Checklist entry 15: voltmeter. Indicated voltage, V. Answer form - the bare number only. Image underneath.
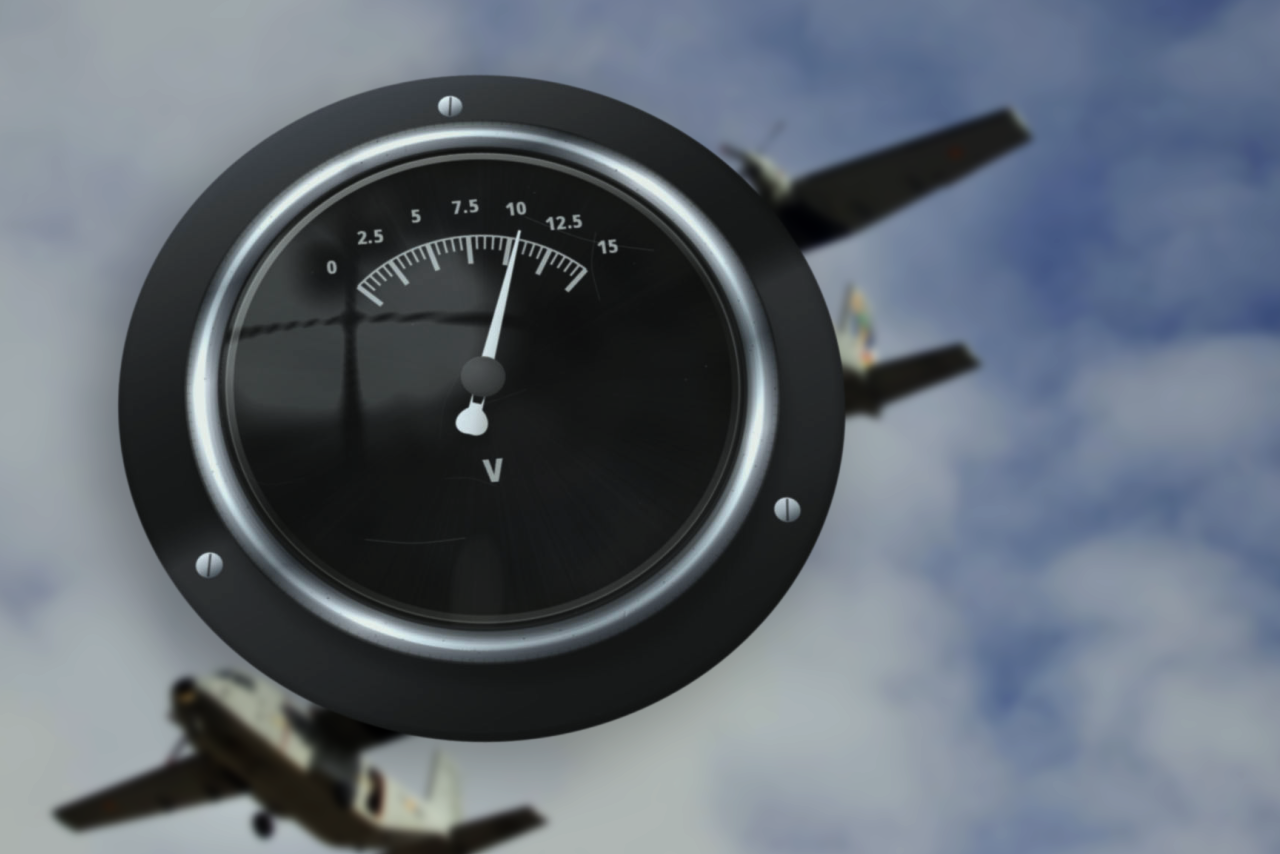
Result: 10.5
